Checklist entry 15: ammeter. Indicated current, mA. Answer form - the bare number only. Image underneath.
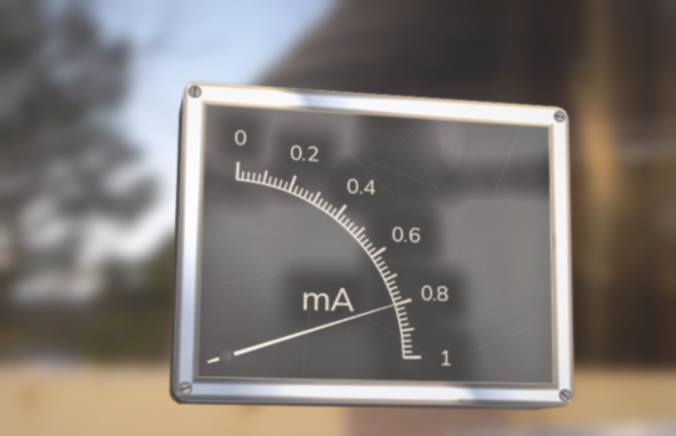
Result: 0.8
